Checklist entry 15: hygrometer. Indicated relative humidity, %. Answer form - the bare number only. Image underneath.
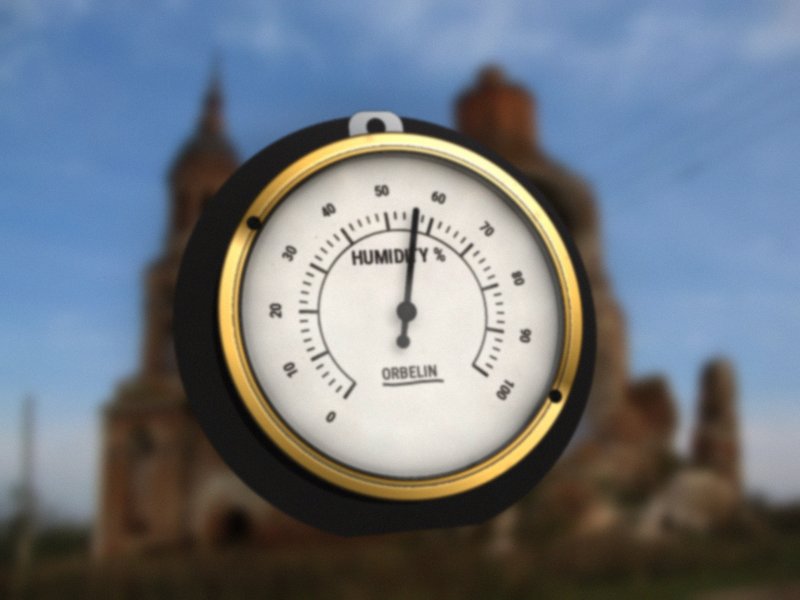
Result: 56
